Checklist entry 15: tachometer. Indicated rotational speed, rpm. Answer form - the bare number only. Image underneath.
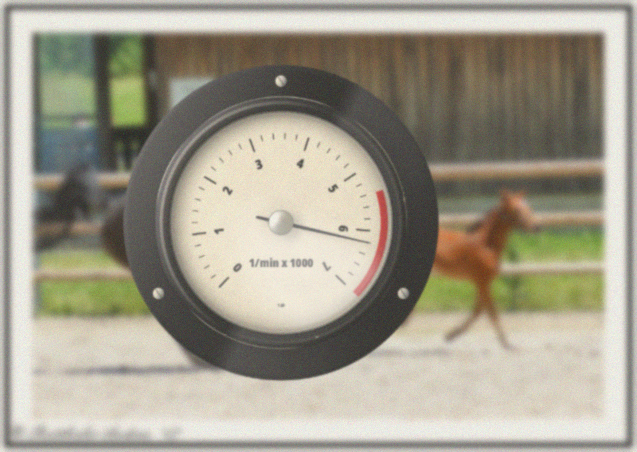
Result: 6200
